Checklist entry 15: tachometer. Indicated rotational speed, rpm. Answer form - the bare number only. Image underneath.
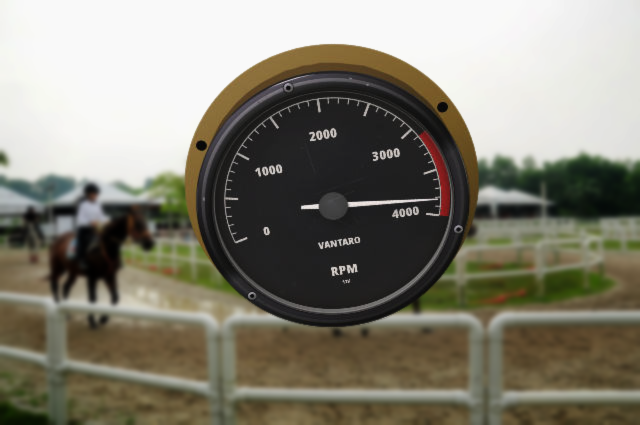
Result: 3800
